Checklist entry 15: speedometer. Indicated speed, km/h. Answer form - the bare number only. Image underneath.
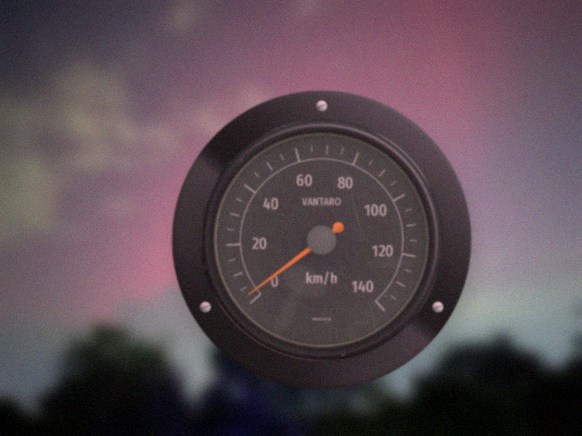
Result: 2.5
